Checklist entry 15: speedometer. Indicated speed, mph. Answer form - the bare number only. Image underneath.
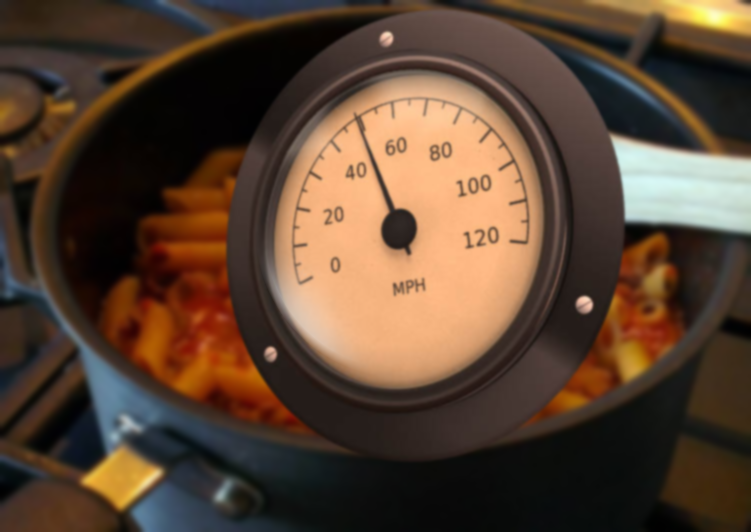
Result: 50
